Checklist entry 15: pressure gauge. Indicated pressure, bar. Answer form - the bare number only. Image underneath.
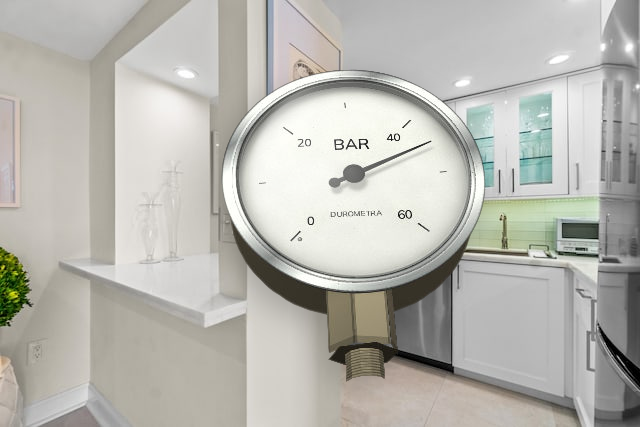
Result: 45
